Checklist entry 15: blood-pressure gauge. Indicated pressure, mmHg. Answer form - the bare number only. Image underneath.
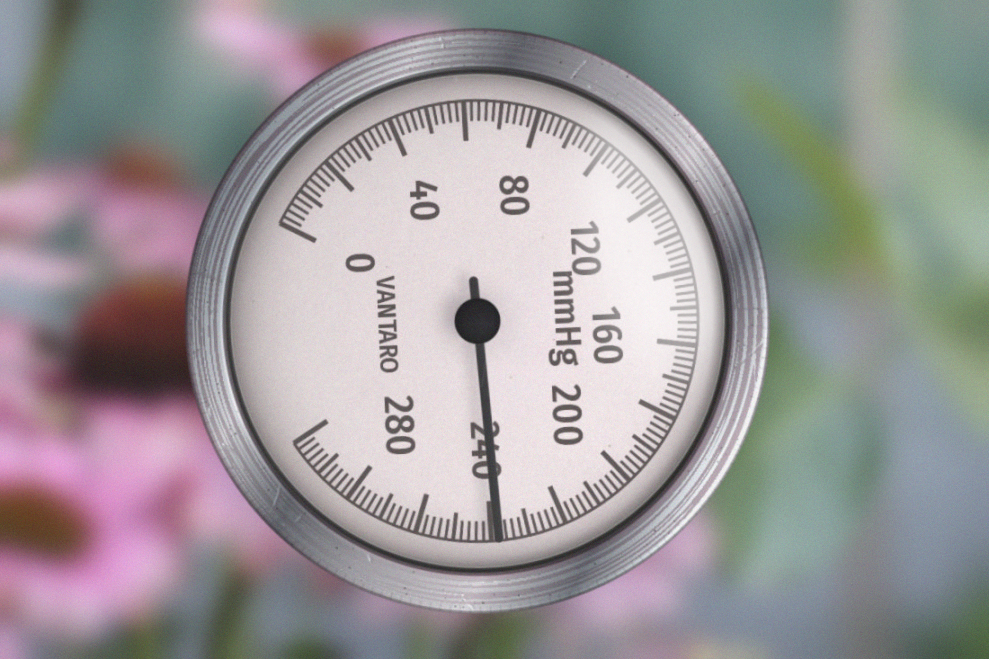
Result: 238
